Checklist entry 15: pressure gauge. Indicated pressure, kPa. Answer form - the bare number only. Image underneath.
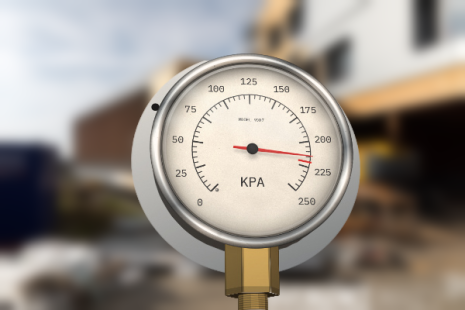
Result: 215
